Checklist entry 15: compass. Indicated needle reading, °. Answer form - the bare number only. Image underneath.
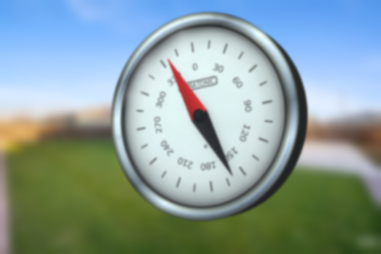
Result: 337.5
